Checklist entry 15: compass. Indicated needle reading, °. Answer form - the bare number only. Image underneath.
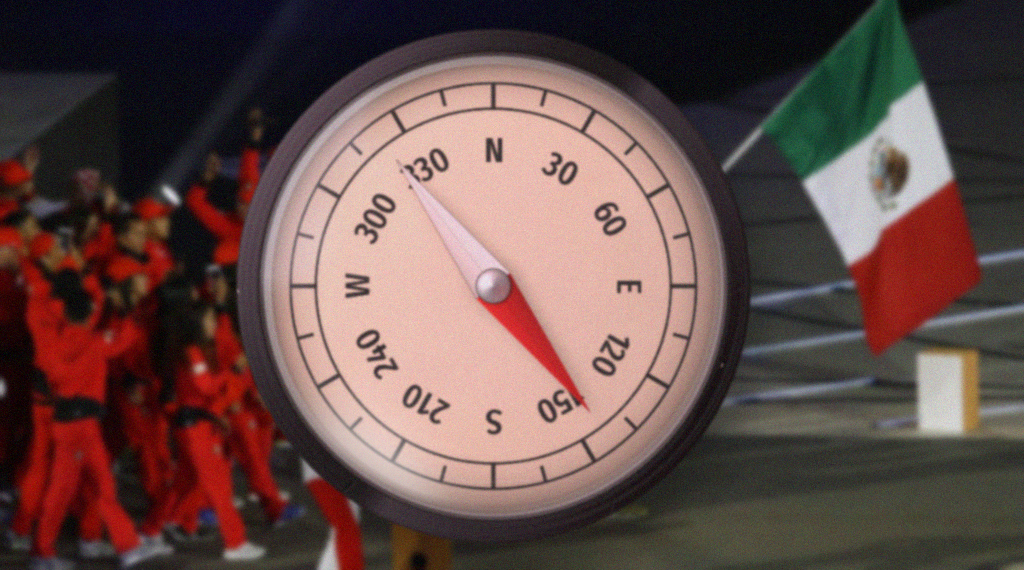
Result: 142.5
